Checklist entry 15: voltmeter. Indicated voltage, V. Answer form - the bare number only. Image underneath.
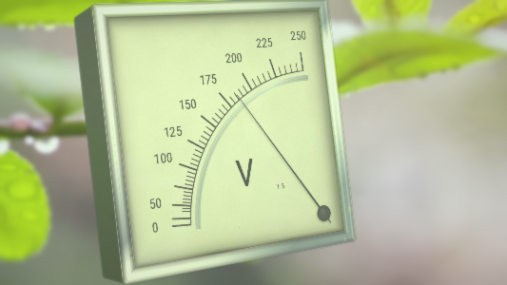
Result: 185
